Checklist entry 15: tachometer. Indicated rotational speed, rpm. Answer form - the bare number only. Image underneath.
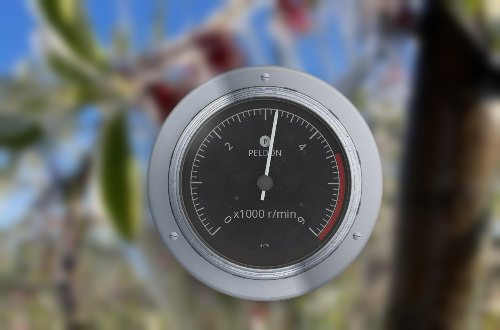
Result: 3200
